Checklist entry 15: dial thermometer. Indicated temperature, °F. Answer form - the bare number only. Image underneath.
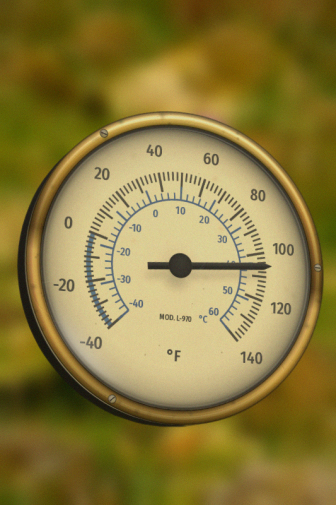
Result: 106
